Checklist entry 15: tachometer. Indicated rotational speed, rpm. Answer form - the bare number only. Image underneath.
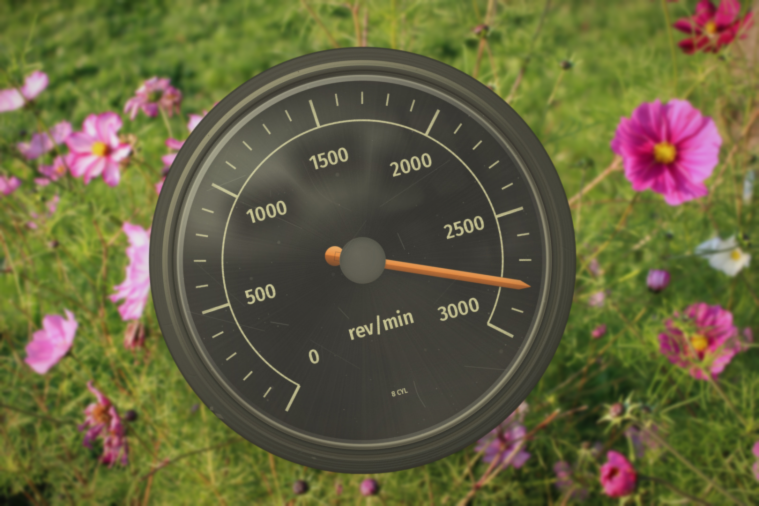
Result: 2800
